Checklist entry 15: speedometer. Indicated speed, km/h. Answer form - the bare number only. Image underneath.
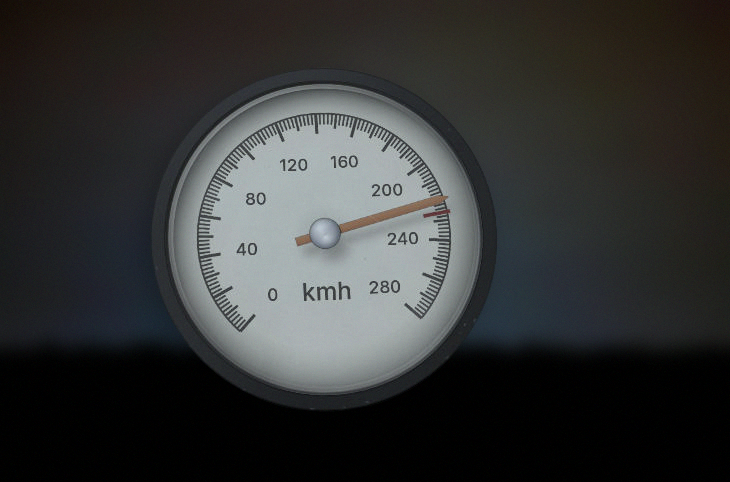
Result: 220
